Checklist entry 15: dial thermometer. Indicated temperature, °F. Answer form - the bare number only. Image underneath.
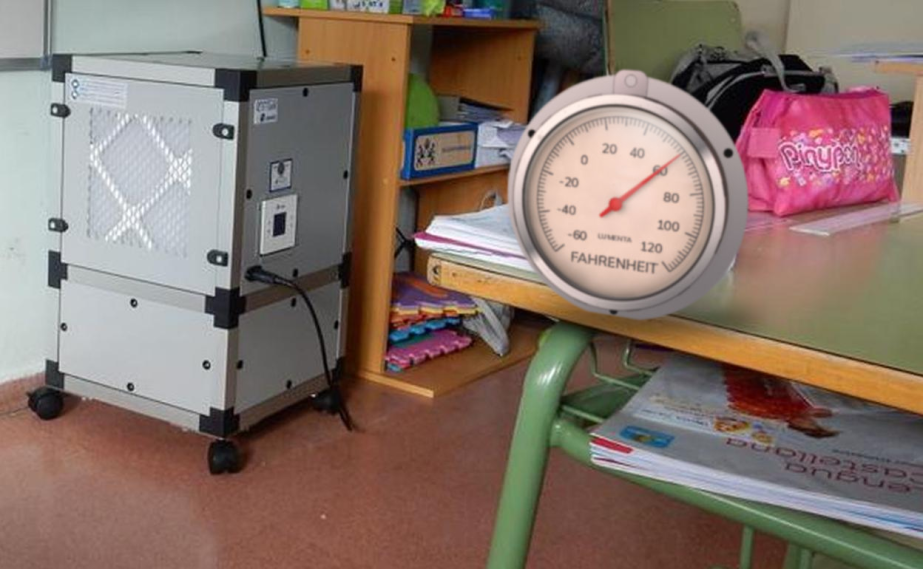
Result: 60
